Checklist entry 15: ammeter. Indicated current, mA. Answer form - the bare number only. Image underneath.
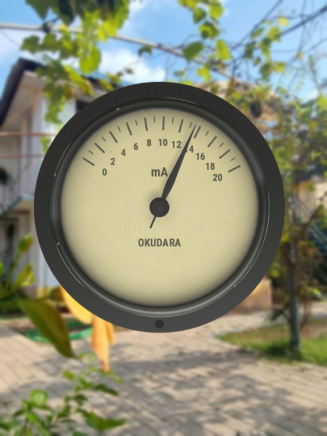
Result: 13.5
